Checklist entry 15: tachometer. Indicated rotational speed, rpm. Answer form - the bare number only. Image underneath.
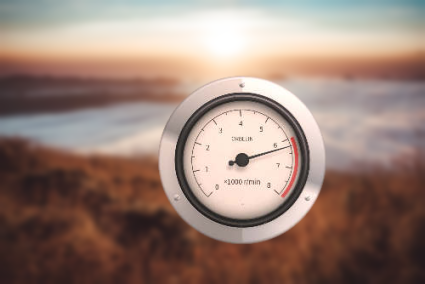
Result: 6250
